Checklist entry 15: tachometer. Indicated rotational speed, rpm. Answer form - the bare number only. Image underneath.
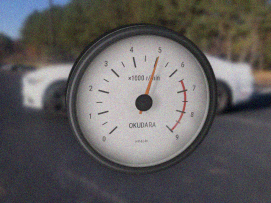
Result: 5000
